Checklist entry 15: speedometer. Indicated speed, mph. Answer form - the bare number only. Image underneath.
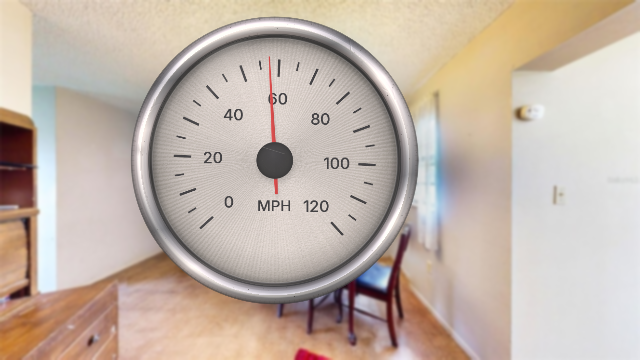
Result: 57.5
